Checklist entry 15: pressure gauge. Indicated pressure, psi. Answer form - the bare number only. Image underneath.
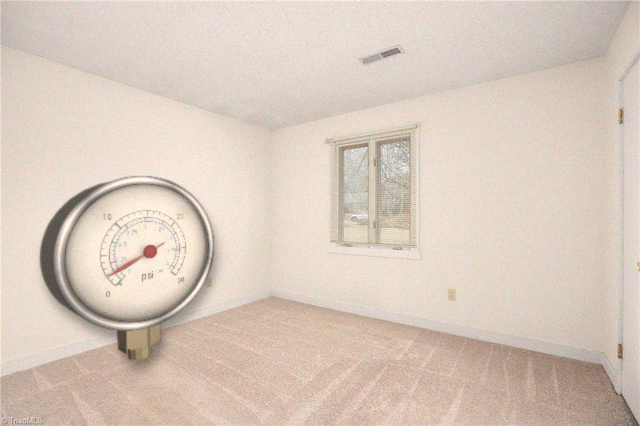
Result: 2
